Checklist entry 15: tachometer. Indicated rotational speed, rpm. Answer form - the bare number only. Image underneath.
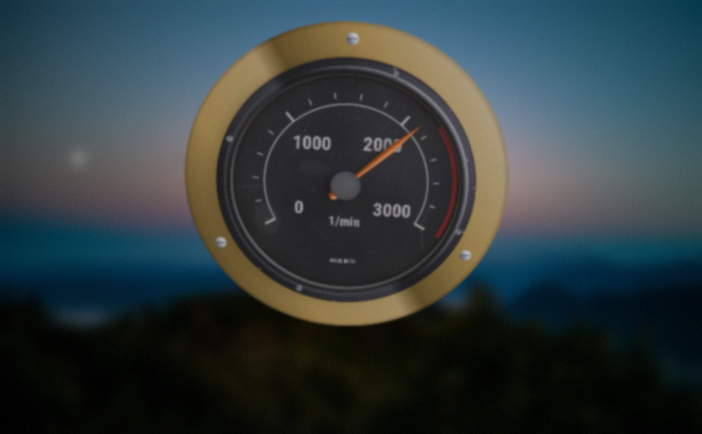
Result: 2100
